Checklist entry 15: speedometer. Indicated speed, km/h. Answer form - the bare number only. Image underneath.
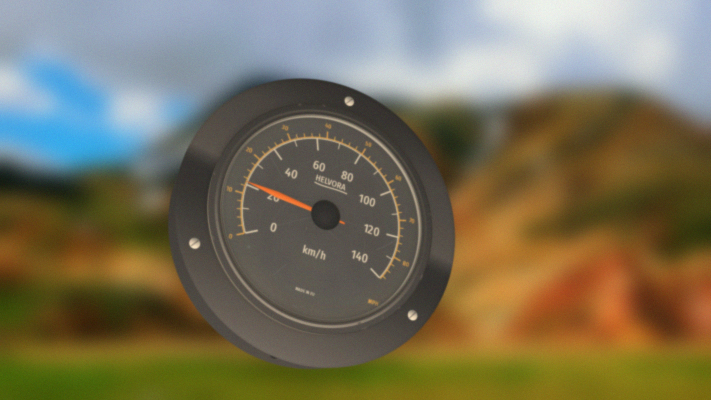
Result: 20
